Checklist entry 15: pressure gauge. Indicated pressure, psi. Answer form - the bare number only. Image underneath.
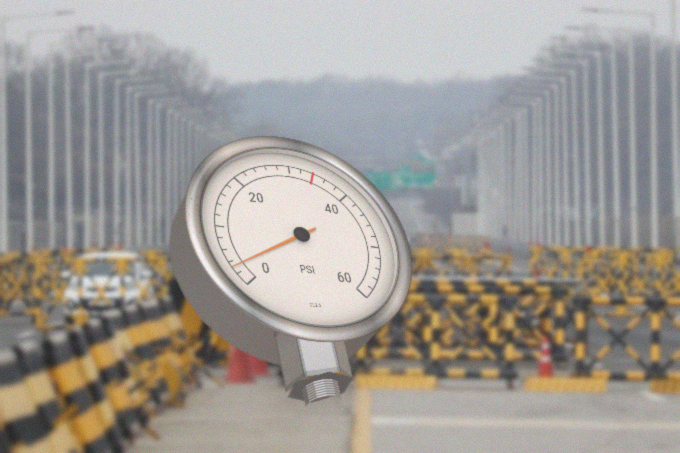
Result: 3
